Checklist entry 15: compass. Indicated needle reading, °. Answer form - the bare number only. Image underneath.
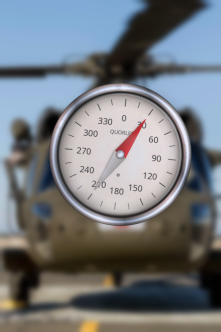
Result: 30
